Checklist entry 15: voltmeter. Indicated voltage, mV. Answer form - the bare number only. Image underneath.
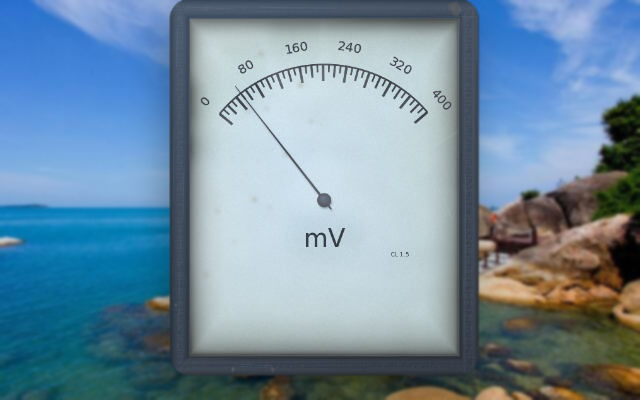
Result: 50
